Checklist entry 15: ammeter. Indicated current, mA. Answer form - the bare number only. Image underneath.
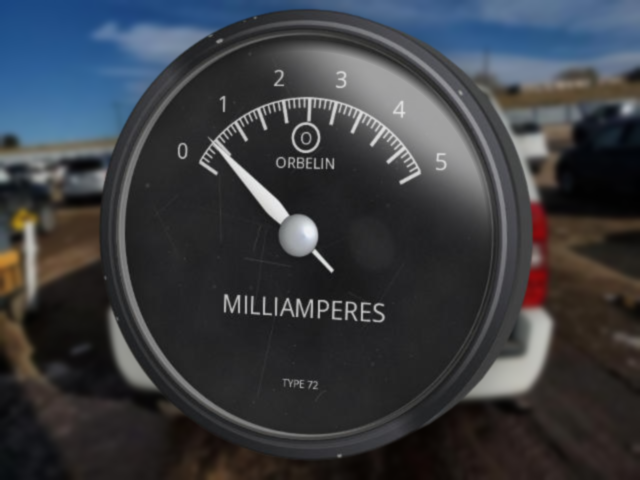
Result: 0.5
